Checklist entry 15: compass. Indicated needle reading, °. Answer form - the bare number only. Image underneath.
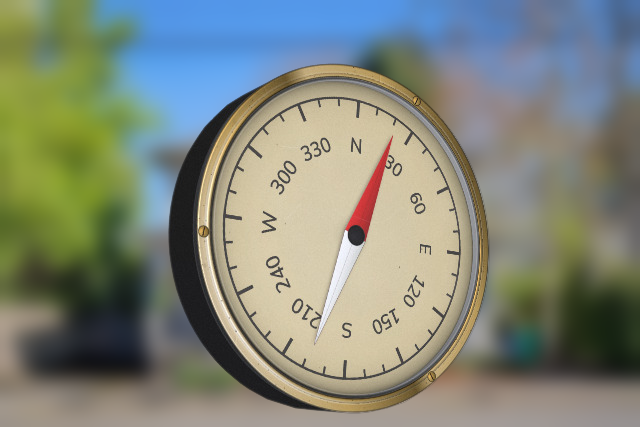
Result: 20
